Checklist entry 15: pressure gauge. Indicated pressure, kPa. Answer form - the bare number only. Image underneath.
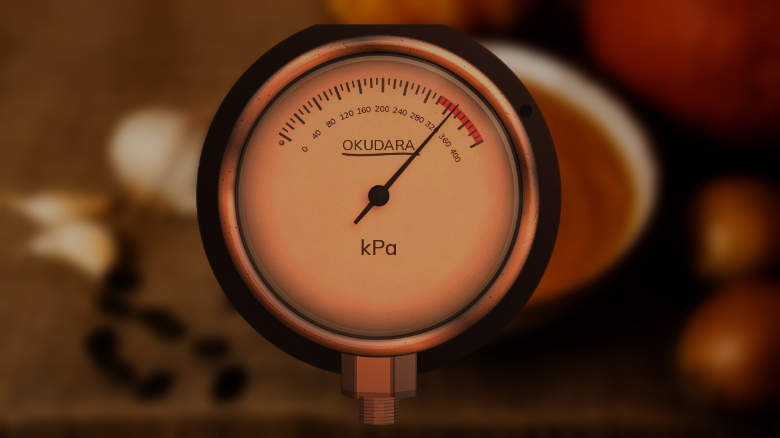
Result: 330
